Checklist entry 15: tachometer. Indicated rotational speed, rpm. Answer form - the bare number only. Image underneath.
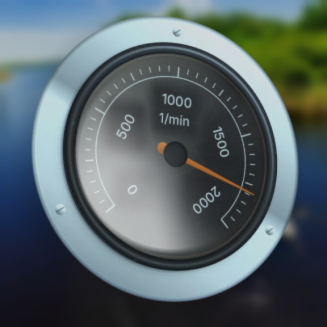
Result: 1800
